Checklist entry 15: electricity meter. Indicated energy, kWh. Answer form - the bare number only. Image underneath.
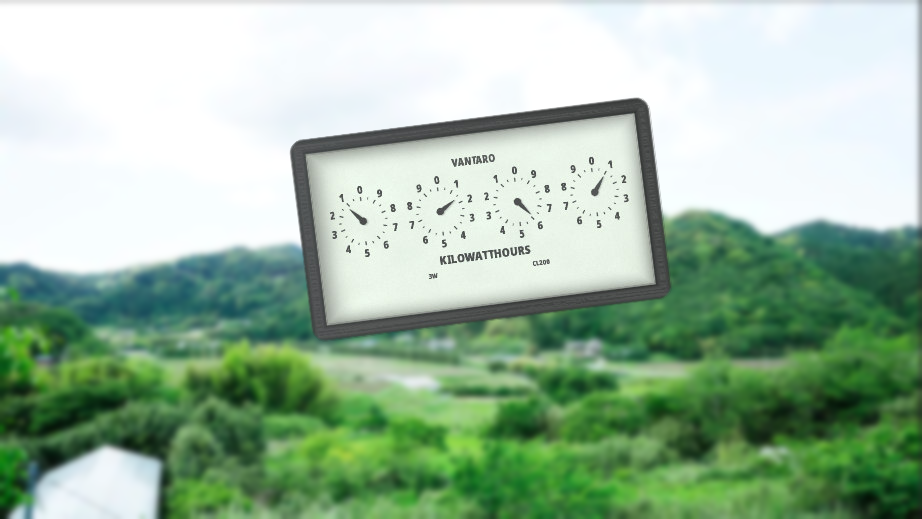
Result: 1161
